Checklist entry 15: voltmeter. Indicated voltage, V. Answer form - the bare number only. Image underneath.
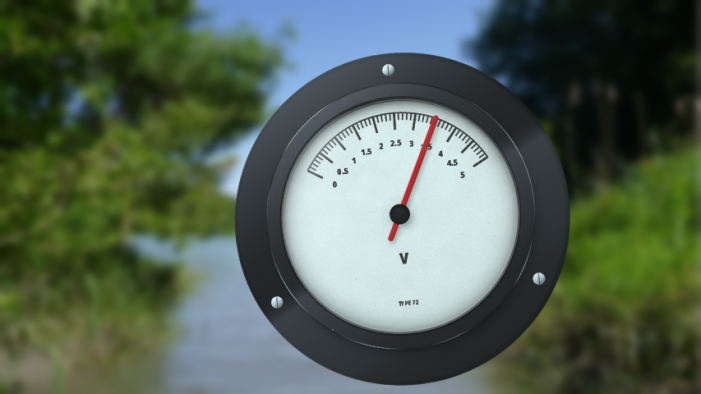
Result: 3.5
